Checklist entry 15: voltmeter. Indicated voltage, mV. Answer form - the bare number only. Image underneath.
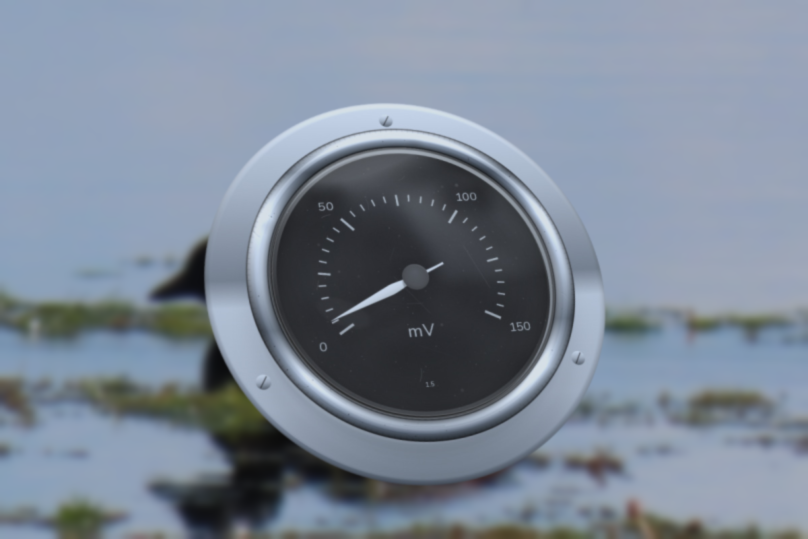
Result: 5
